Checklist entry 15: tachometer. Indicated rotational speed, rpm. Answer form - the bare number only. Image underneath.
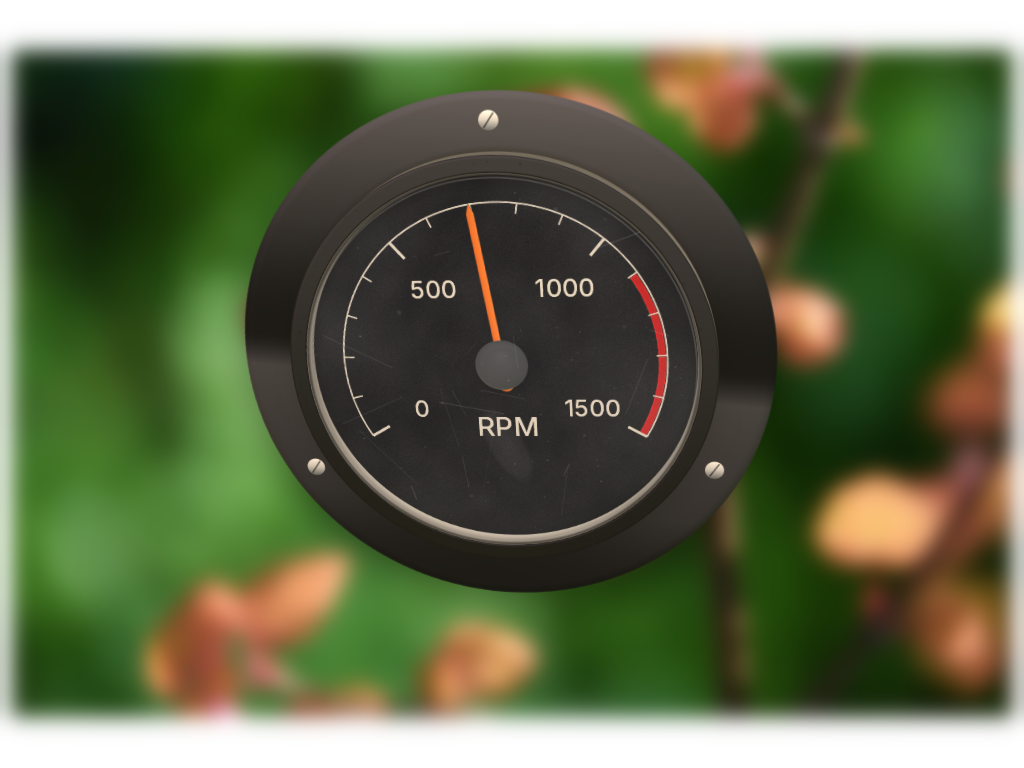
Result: 700
